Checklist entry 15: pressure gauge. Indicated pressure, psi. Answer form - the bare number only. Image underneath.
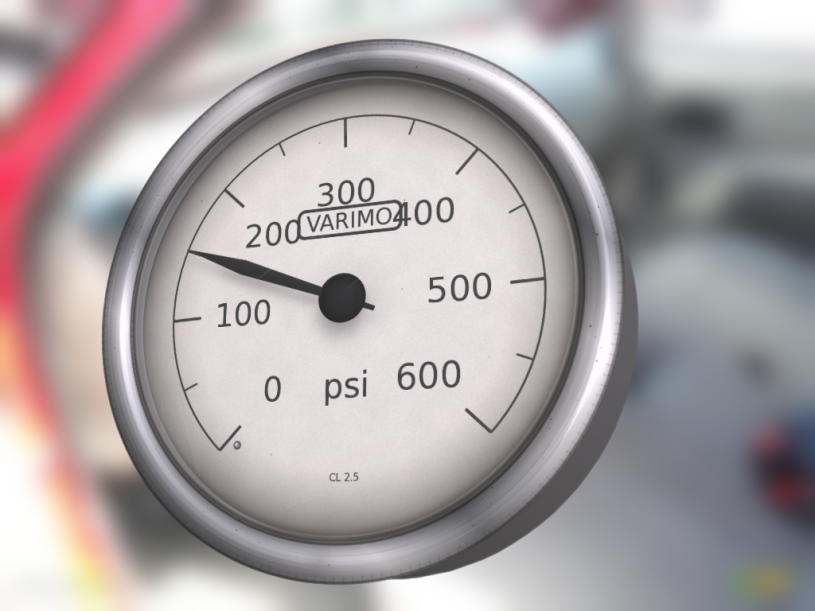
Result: 150
